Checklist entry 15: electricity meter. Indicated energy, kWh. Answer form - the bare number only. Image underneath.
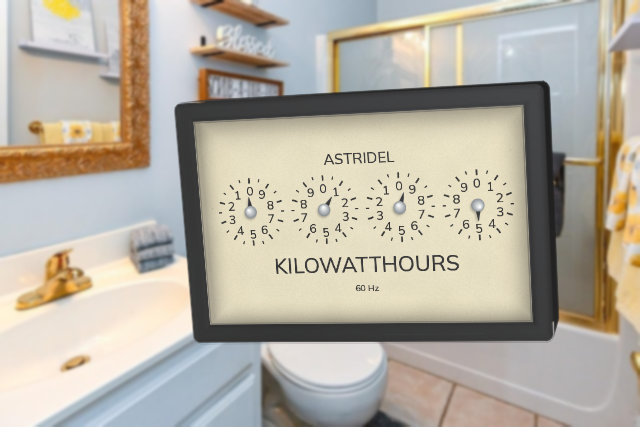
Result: 95
